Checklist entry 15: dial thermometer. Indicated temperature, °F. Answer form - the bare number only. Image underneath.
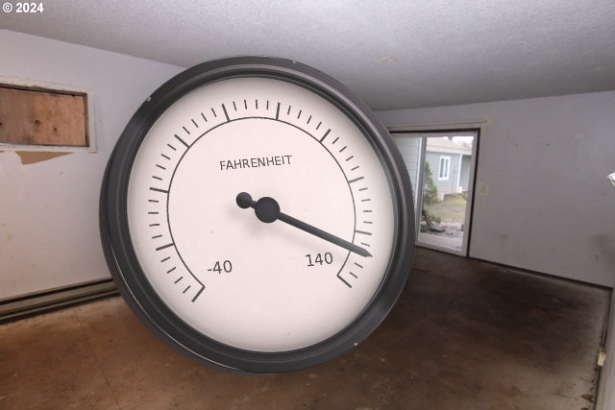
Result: 128
